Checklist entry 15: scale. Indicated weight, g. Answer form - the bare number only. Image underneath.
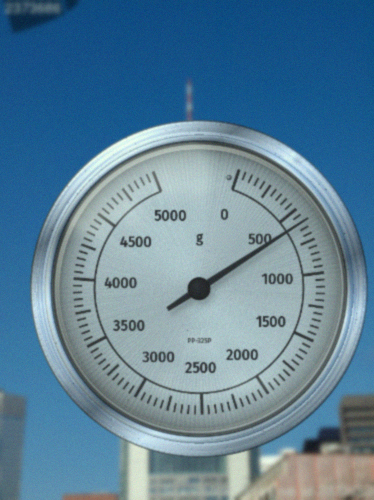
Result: 600
